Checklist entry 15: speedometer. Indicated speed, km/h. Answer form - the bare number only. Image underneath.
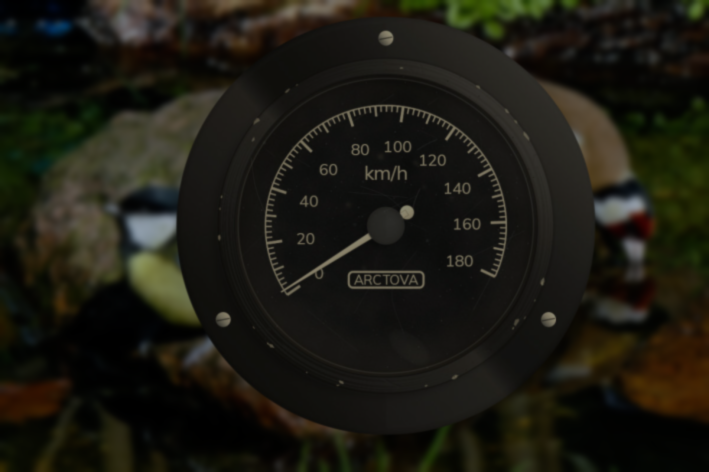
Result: 2
